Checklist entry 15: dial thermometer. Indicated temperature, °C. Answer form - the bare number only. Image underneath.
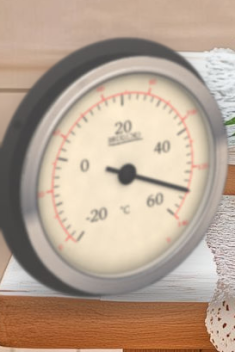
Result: 54
